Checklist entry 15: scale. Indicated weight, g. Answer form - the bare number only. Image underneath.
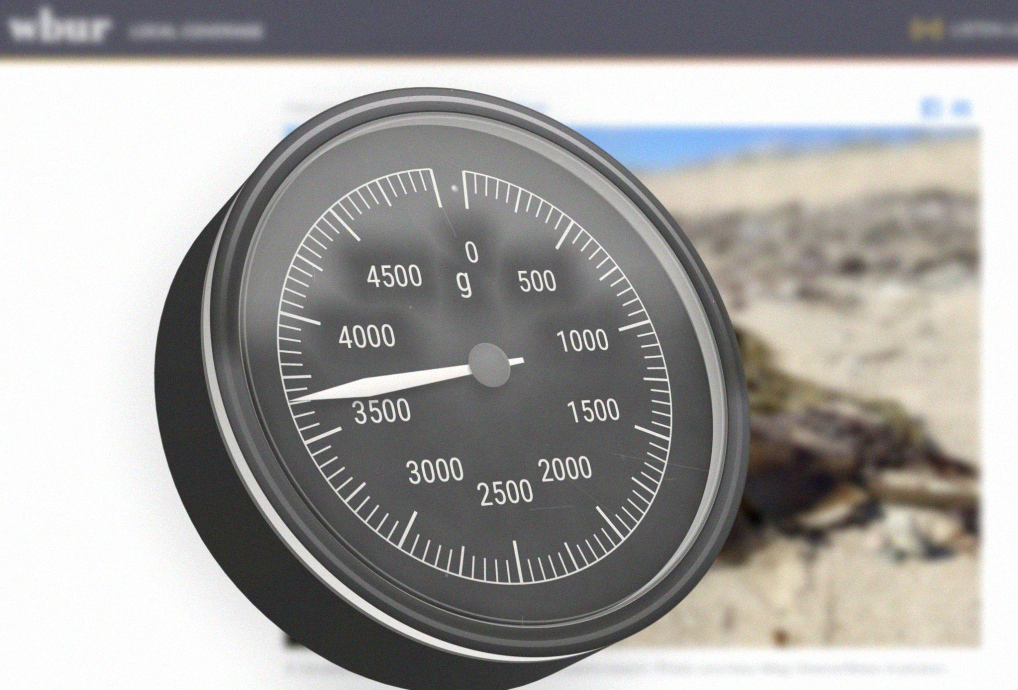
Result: 3650
